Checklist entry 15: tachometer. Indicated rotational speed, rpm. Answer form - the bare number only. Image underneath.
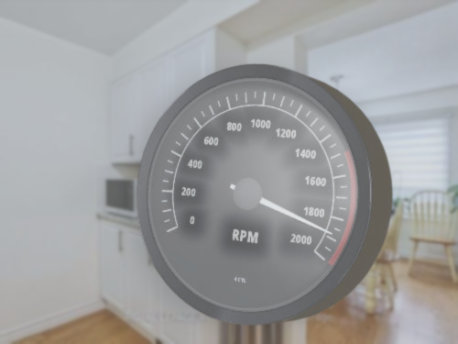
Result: 1875
